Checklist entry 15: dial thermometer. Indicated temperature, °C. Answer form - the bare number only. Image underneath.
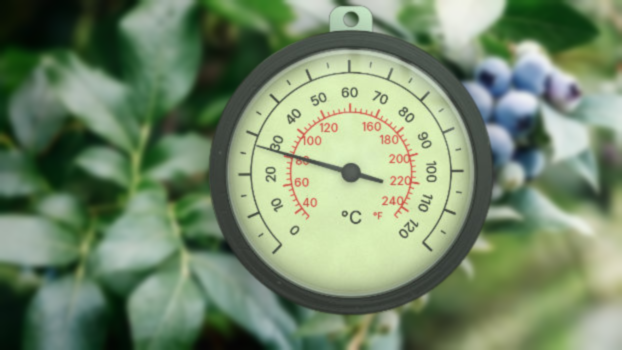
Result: 27.5
